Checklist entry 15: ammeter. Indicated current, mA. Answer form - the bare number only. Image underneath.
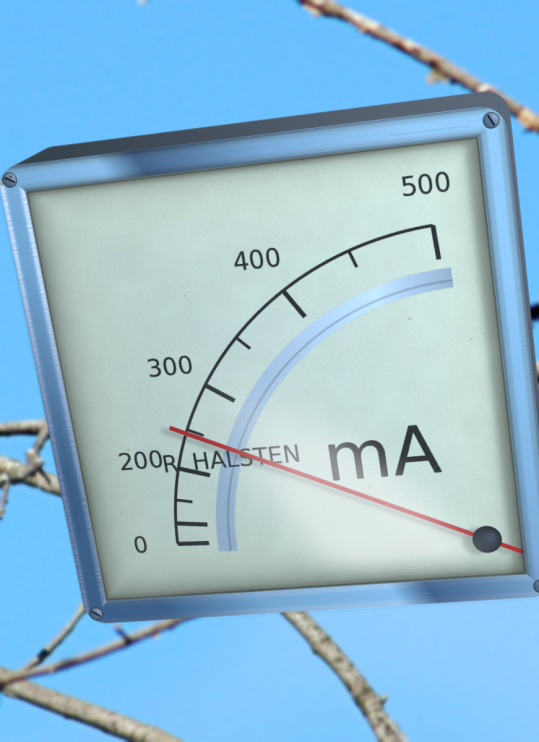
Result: 250
